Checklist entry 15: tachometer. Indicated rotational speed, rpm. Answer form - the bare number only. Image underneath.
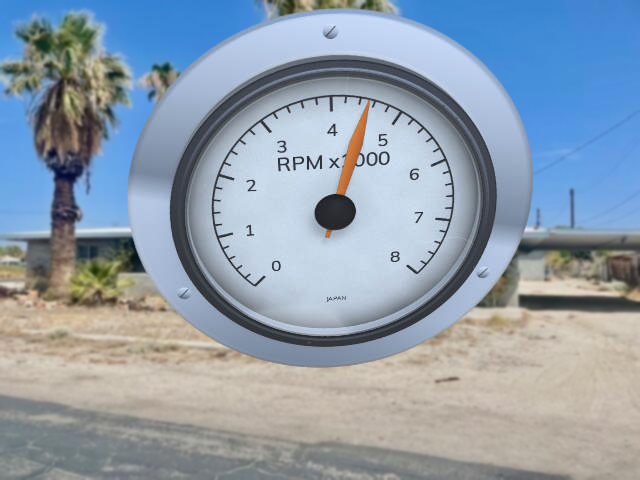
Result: 4500
